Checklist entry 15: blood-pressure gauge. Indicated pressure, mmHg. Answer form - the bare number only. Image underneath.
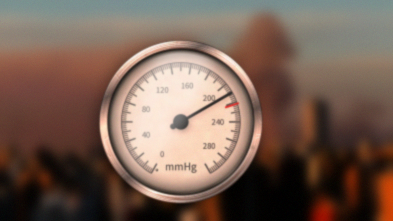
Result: 210
